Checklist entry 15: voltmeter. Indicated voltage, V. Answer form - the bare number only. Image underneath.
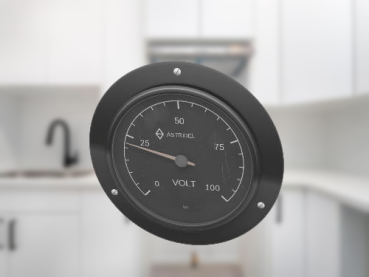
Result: 22.5
